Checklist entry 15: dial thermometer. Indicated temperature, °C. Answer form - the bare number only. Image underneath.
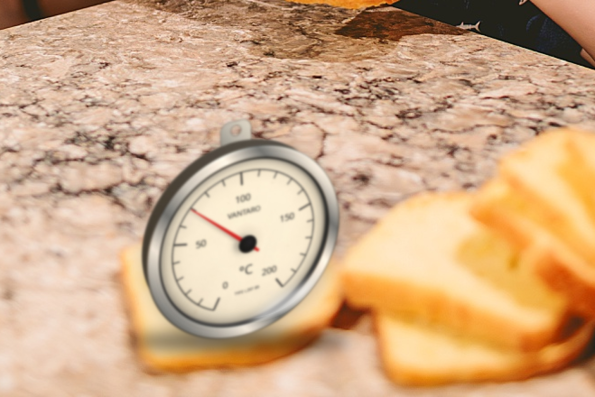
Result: 70
